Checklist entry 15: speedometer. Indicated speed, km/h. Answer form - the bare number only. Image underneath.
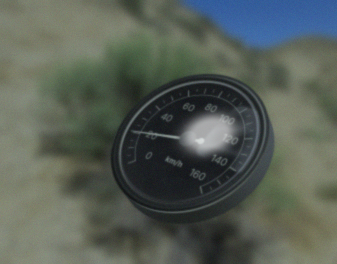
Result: 20
